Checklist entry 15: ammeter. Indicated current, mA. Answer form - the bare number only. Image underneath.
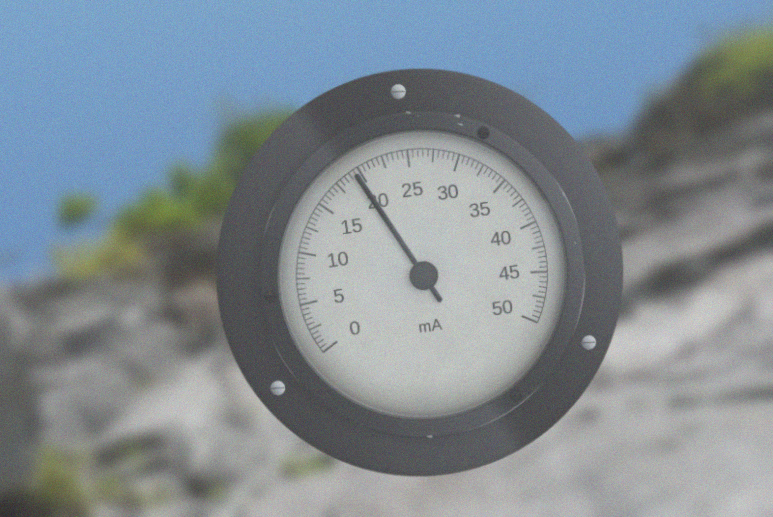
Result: 19.5
